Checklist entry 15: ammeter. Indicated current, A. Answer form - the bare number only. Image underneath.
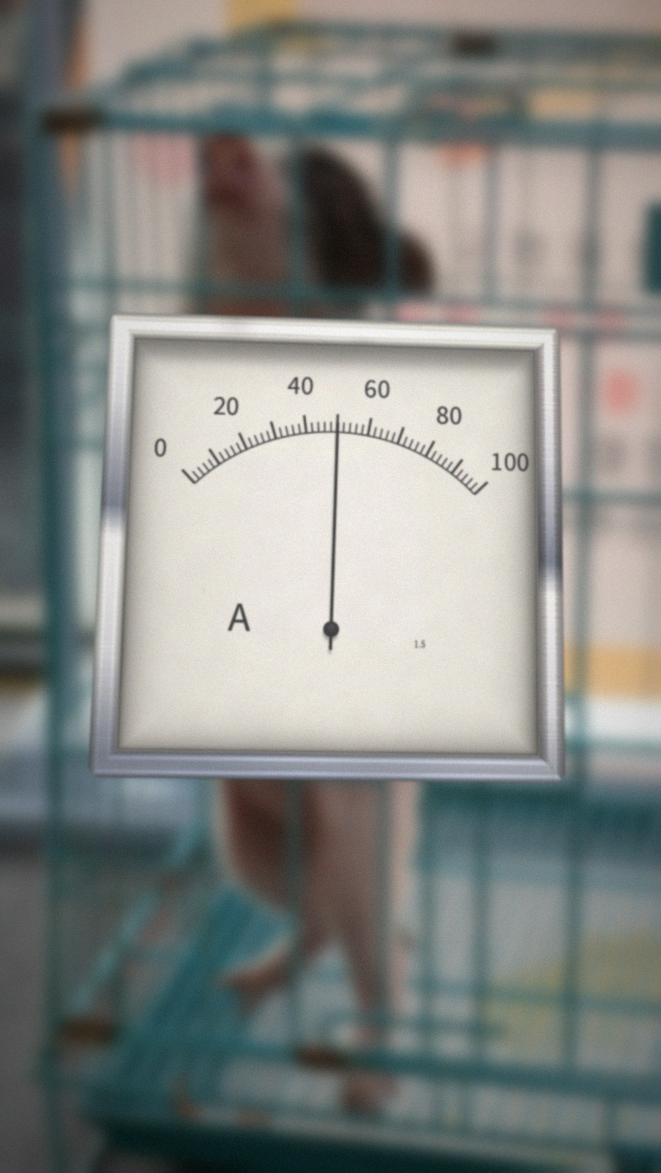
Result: 50
